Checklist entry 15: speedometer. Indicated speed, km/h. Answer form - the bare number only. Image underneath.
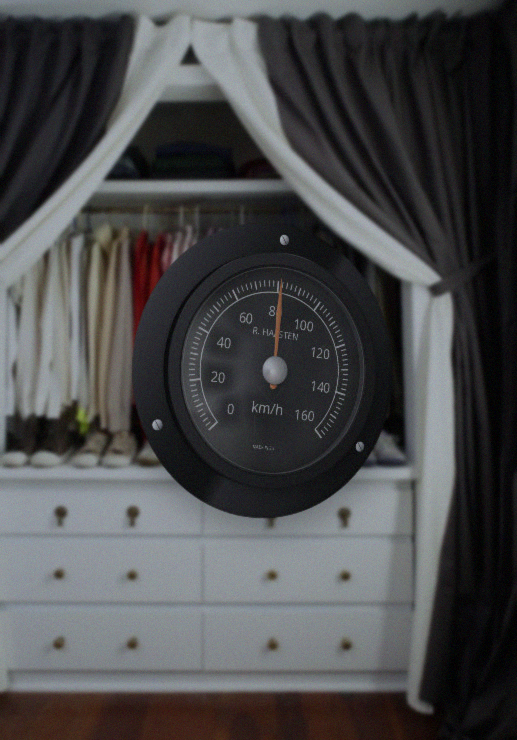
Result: 80
